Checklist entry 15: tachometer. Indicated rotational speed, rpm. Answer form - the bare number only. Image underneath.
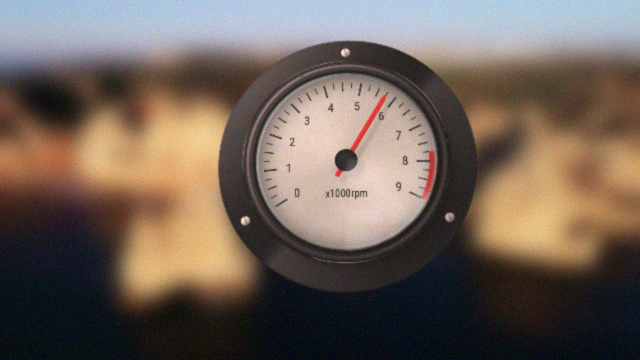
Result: 5750
